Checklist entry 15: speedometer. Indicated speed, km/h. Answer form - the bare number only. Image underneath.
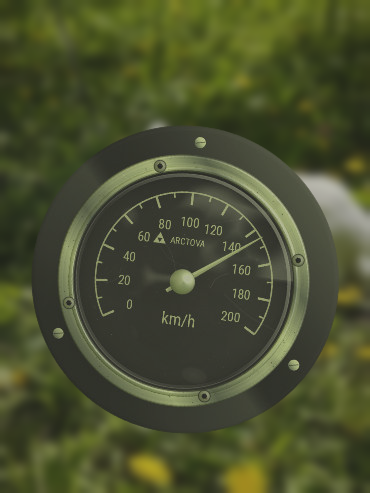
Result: 145
